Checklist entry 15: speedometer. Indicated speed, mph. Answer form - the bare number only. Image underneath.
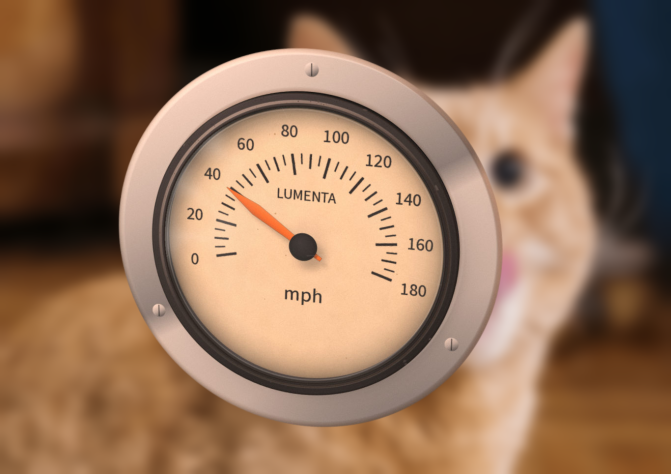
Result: 40
